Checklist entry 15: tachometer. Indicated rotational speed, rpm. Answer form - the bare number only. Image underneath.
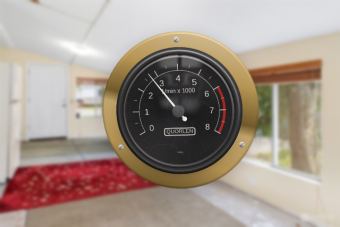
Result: 2750
